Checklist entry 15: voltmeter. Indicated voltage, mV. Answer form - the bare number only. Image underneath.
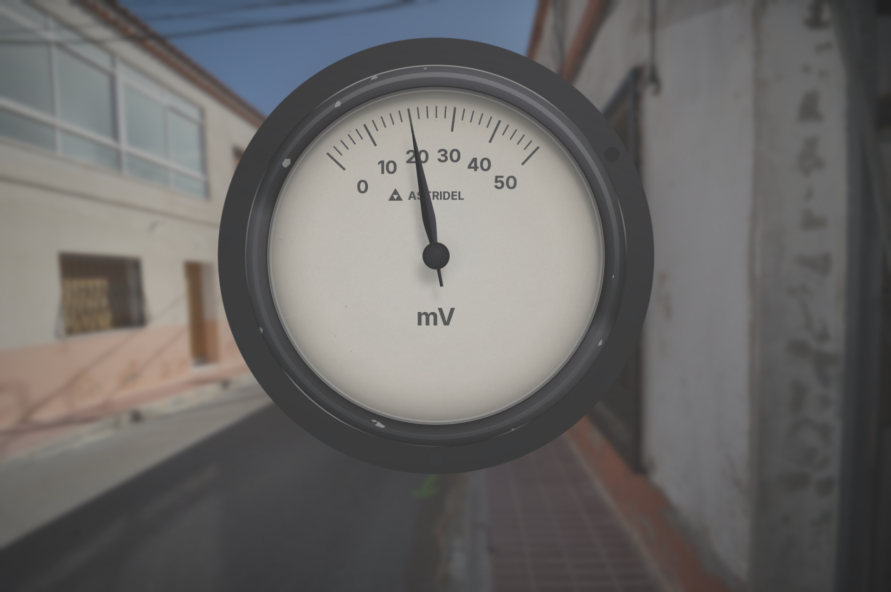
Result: 20
